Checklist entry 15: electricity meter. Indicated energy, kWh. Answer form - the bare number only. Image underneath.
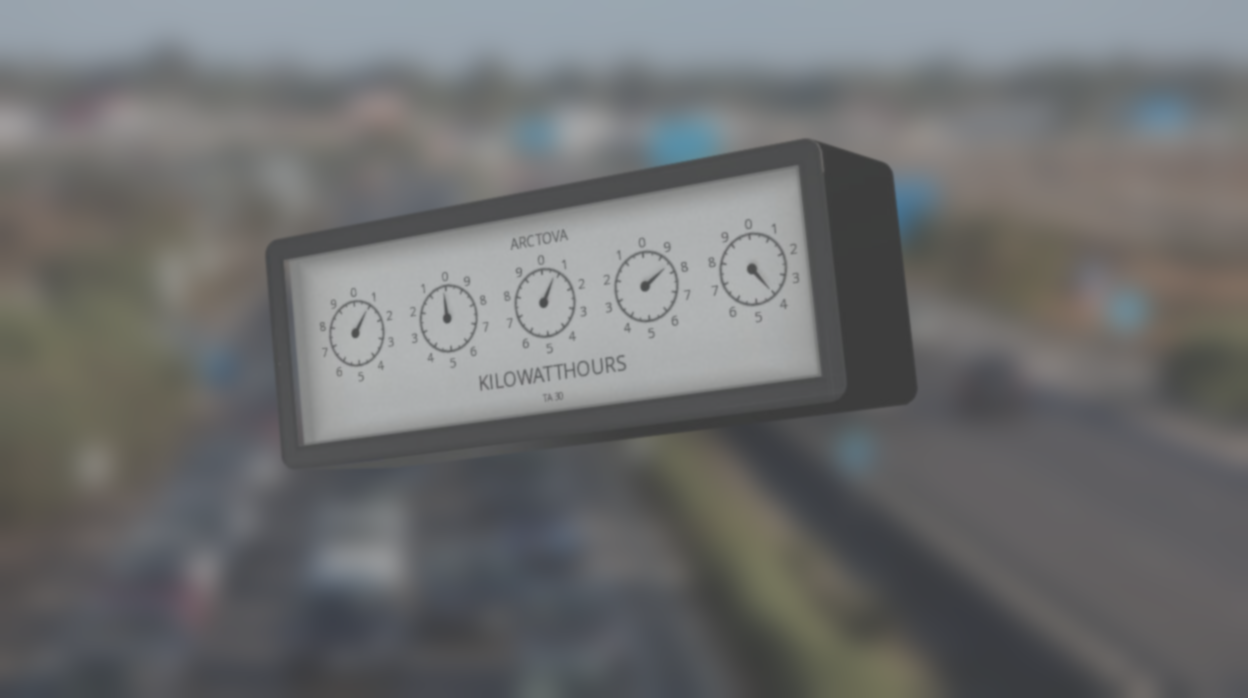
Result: 10084
